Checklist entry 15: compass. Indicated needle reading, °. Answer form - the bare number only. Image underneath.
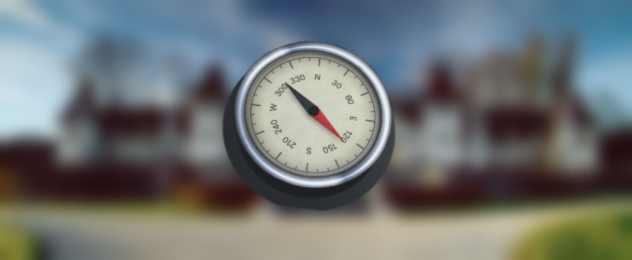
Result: 130
